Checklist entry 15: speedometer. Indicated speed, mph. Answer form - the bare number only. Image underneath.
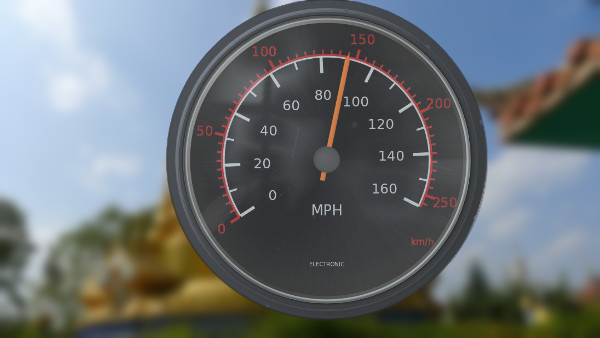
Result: 90
